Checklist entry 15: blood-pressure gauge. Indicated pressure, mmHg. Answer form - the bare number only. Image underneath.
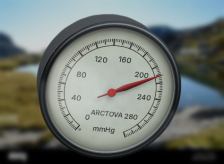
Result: 210
